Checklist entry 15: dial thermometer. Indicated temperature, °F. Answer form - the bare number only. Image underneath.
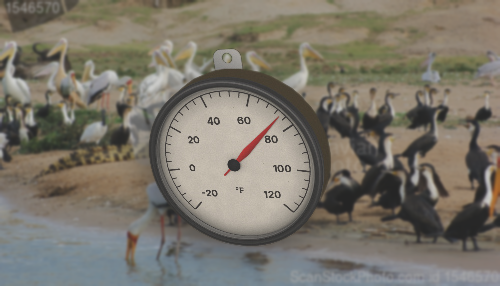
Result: 74
